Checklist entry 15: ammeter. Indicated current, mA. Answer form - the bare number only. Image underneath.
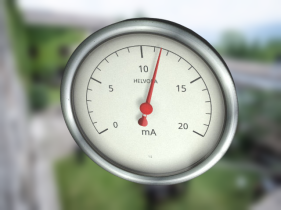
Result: 11.5
